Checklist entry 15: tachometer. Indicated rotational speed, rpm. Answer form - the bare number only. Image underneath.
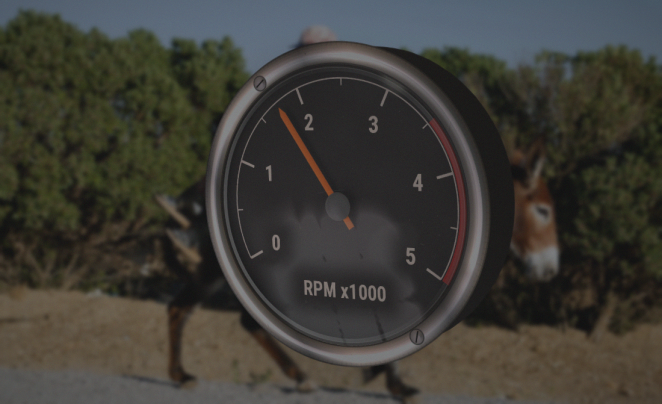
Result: 1750
